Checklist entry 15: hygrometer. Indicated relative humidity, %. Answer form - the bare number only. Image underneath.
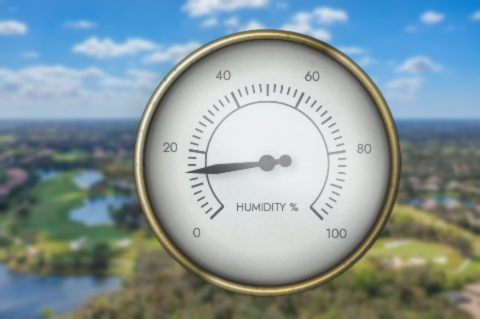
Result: 14
